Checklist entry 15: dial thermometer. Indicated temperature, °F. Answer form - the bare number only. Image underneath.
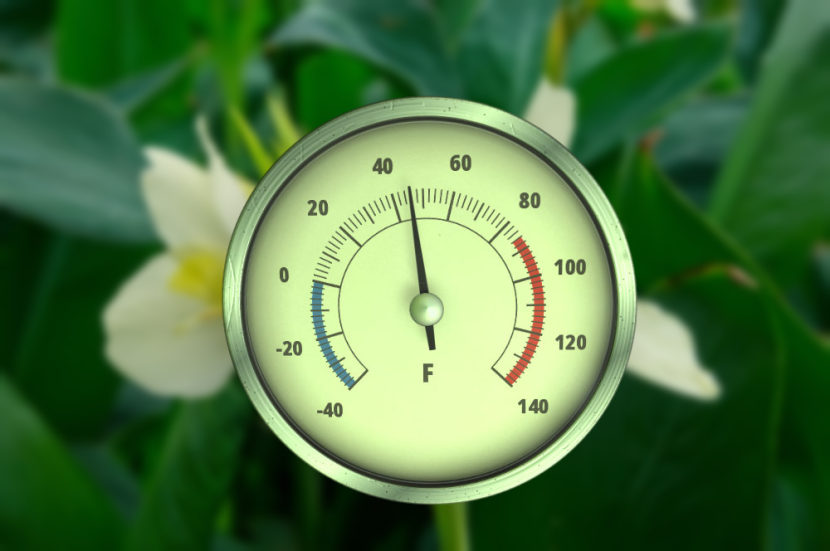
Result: 46
